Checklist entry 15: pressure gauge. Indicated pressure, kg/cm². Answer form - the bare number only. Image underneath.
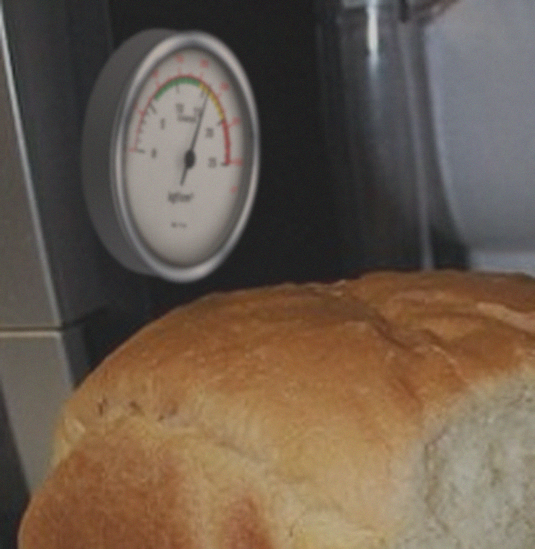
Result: 15
